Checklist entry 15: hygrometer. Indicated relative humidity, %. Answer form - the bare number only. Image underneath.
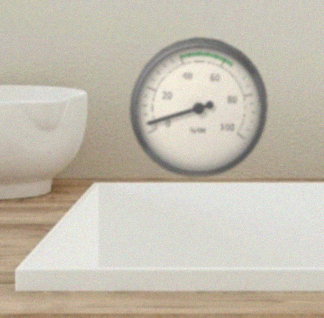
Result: 4
